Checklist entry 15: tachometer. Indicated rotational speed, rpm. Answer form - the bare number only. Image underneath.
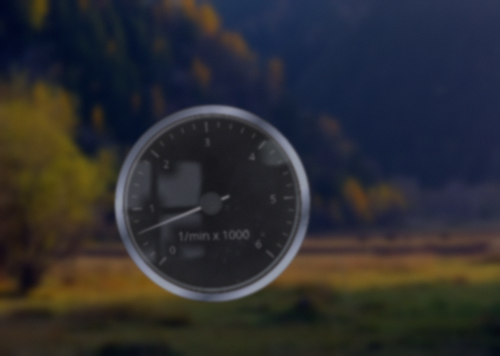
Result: 600
